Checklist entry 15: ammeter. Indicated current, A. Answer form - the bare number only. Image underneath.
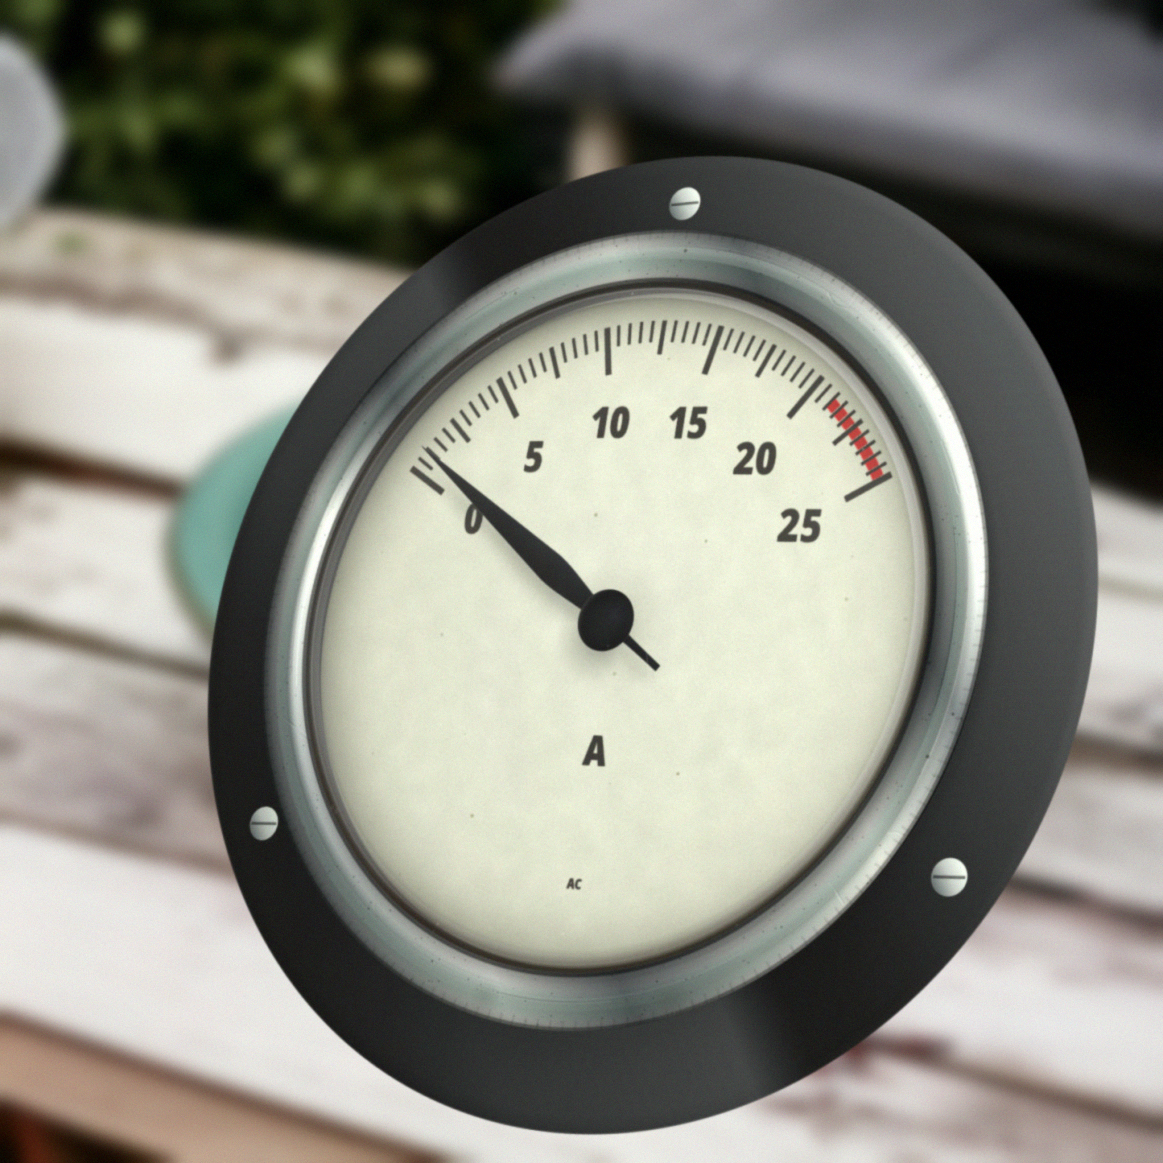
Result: 1
